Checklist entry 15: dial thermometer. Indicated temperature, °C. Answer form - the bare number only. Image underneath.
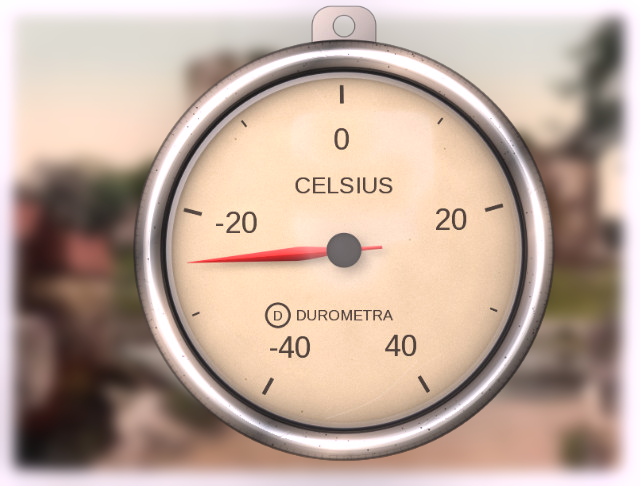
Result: -25
